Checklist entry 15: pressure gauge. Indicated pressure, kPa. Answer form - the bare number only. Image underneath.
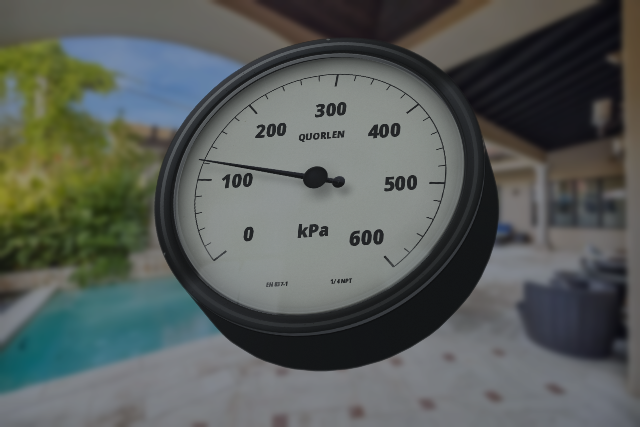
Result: 120
